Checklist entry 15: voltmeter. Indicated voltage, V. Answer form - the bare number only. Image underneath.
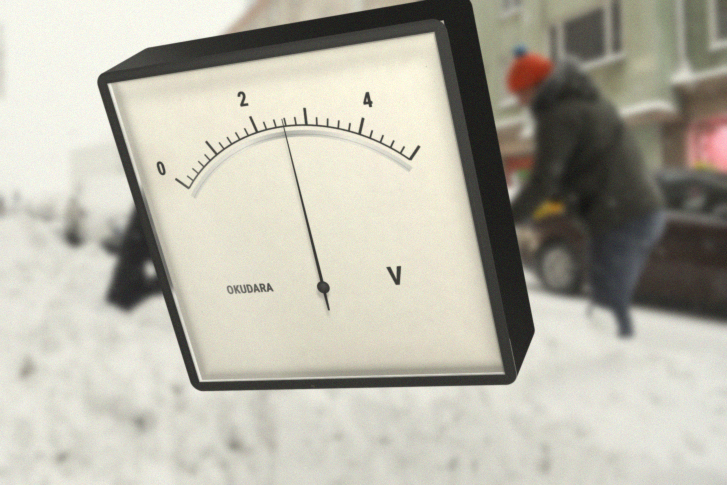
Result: 2.6
